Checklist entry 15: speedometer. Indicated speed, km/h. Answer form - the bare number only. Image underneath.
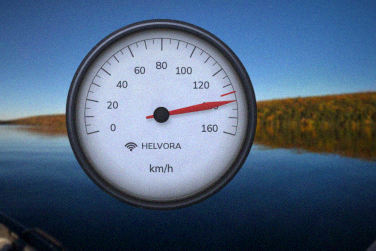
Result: 140
